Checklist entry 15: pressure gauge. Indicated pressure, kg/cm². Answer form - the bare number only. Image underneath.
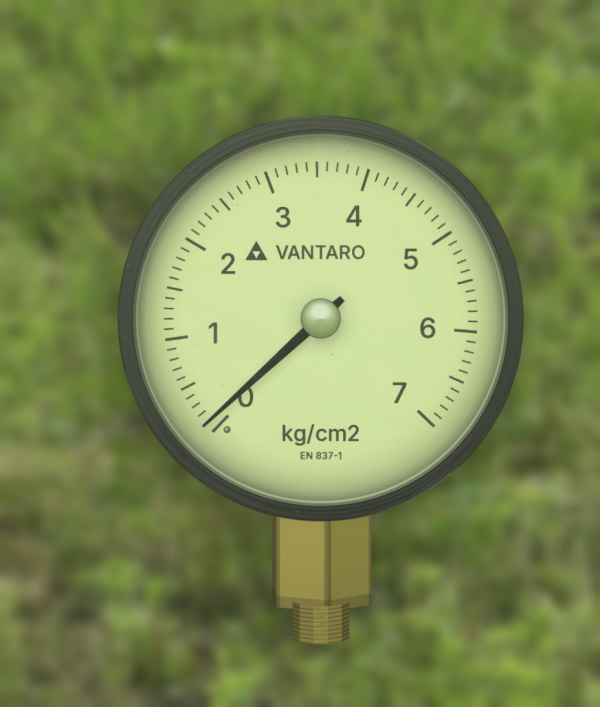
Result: 0.1
